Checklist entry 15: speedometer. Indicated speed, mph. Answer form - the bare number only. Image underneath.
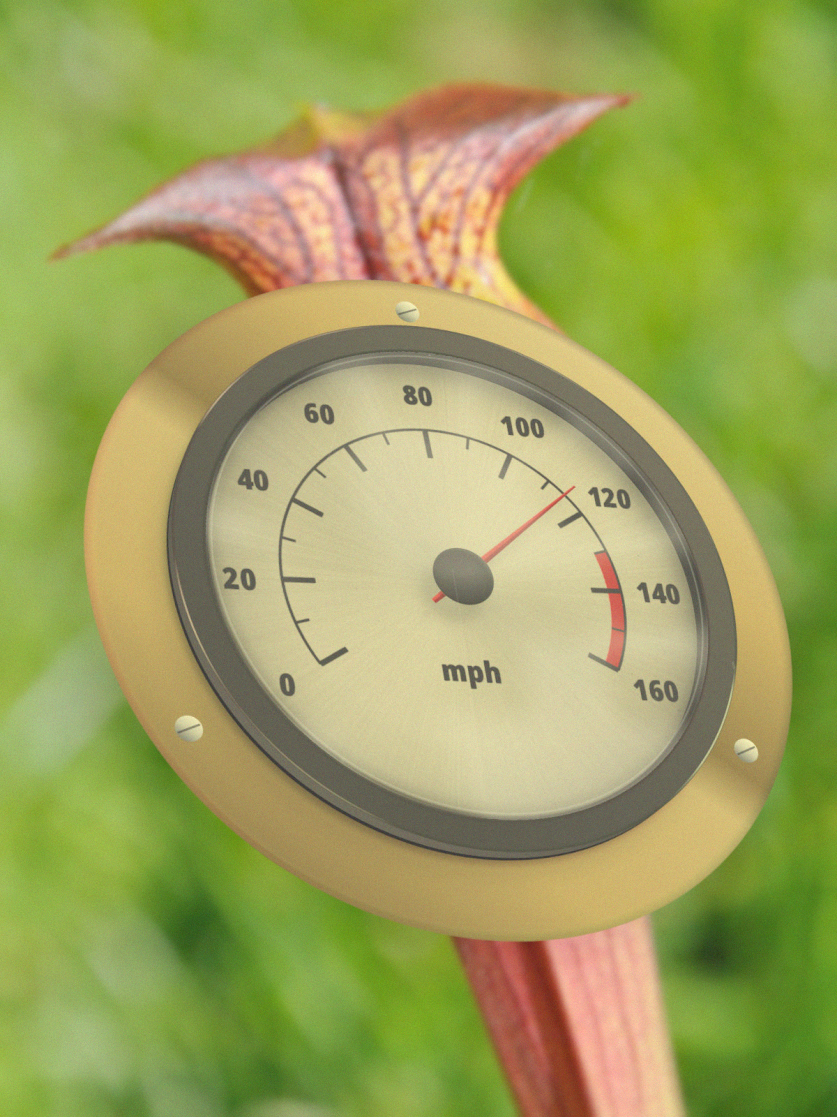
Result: 115
